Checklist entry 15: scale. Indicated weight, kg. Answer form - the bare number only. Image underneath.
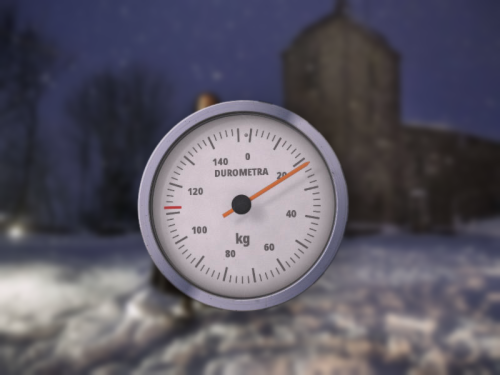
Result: 22
